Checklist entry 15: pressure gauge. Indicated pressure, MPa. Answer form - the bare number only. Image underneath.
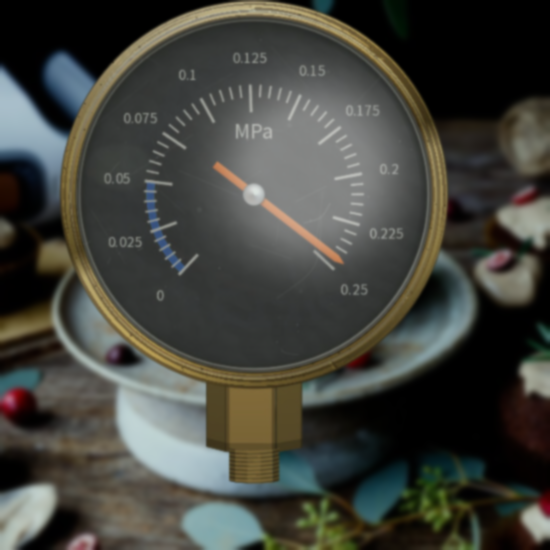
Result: 0.245
